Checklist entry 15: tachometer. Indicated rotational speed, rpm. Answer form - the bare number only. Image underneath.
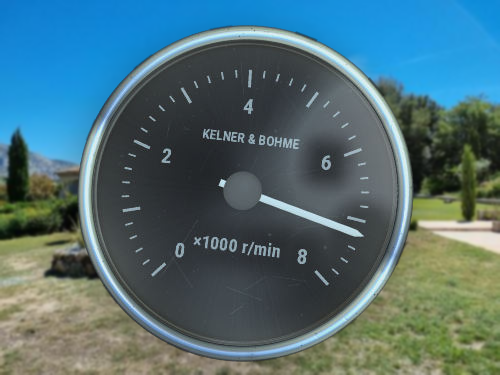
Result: 7200
